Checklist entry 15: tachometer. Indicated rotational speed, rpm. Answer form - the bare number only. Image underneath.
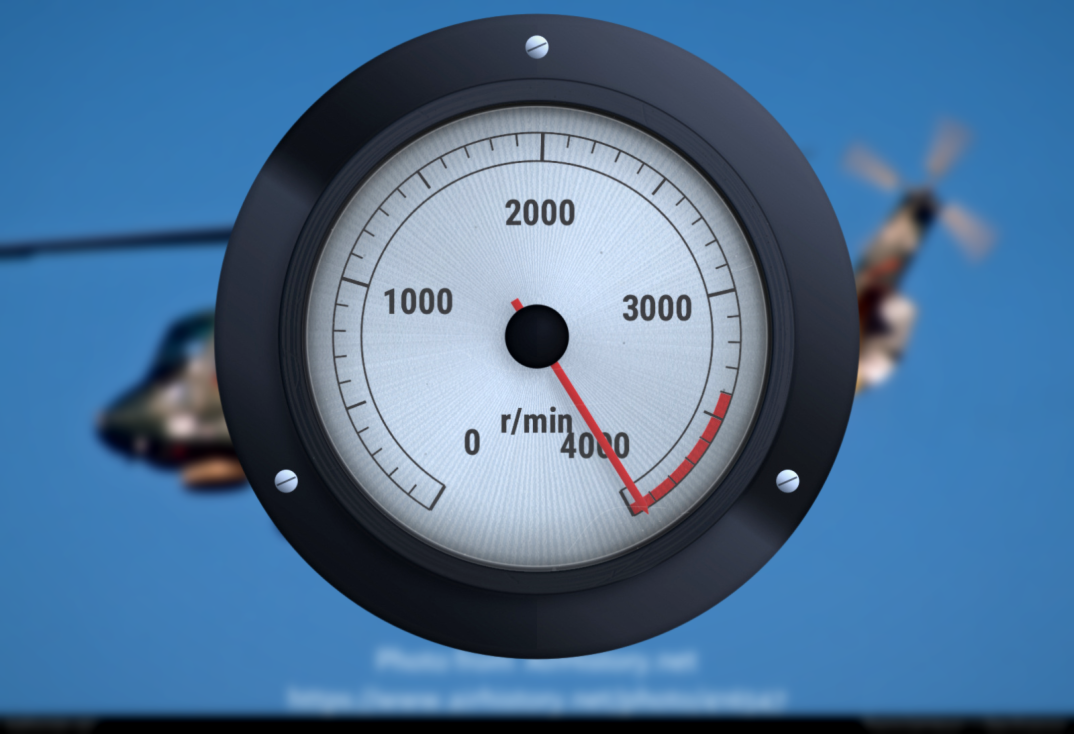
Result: 3950
